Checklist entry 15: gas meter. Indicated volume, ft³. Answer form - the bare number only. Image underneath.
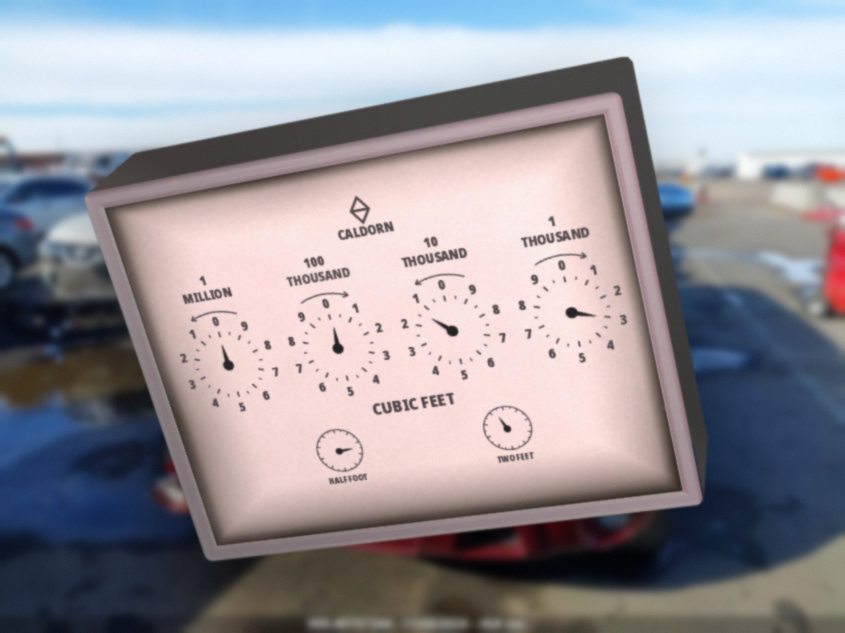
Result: 1300
